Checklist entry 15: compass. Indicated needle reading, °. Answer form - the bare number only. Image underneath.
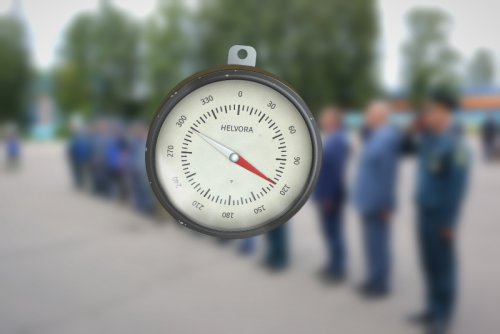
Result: 120
